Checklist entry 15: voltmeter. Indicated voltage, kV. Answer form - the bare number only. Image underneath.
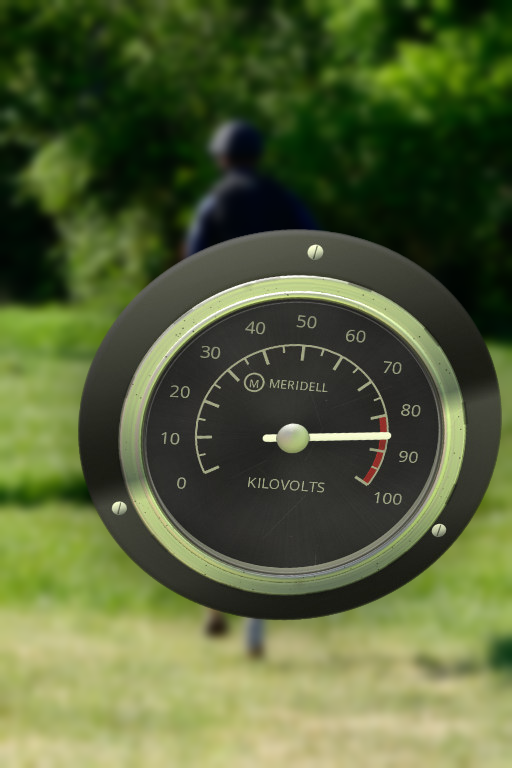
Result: 85
